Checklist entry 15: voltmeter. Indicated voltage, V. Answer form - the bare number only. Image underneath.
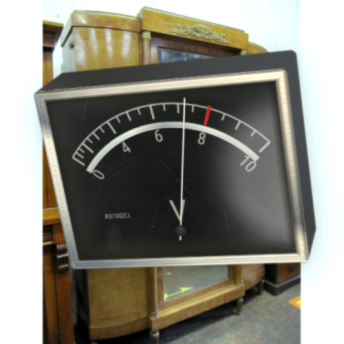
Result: 7.25
